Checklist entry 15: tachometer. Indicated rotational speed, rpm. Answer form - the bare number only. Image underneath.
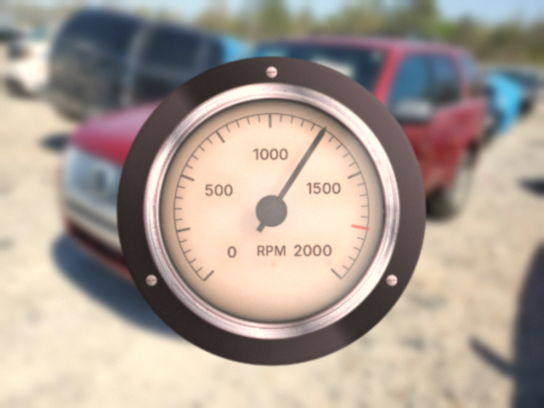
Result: 1250
